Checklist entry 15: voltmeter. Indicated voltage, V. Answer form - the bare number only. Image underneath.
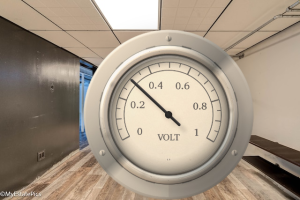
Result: 0.3
